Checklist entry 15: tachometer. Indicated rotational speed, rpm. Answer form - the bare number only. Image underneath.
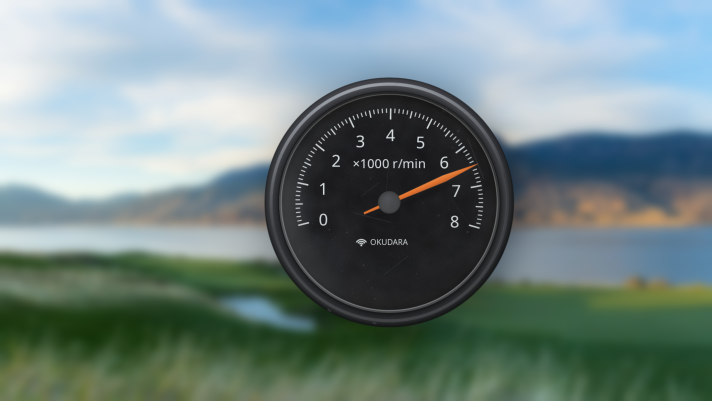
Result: 6500
